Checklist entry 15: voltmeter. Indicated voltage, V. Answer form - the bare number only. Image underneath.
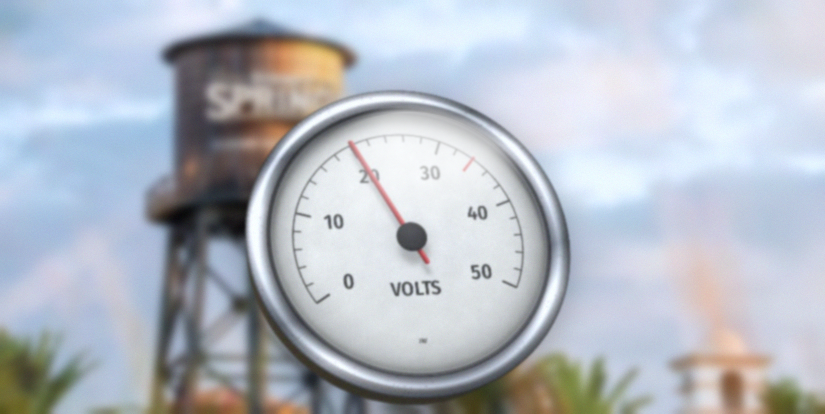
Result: 20
